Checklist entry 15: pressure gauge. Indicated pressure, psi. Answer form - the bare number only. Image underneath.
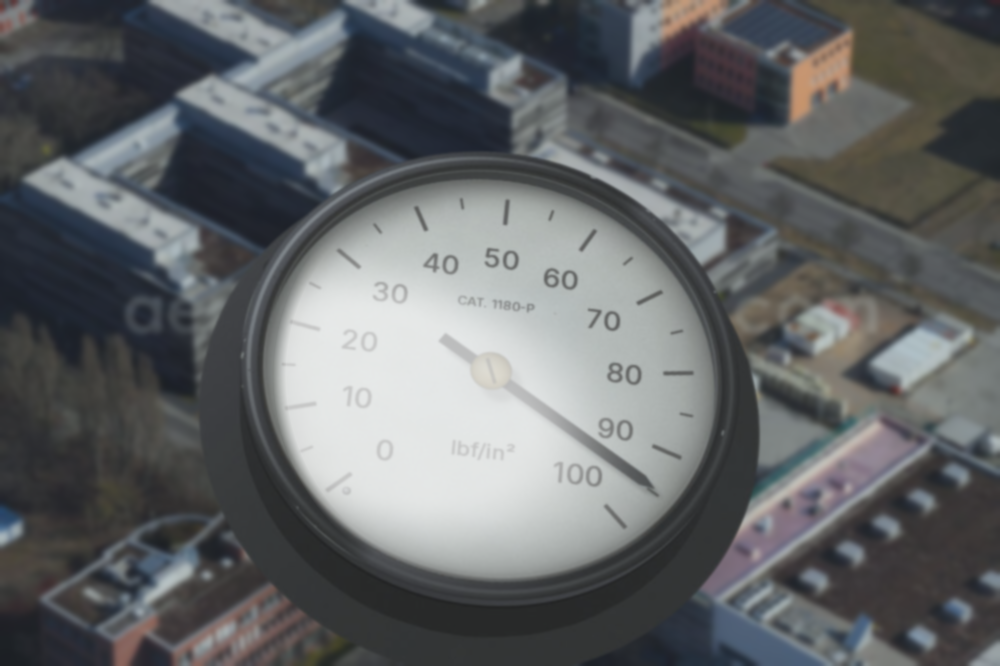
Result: 95
